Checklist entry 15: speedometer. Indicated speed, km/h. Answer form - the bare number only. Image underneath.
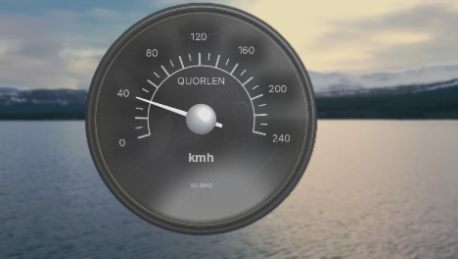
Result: 40
